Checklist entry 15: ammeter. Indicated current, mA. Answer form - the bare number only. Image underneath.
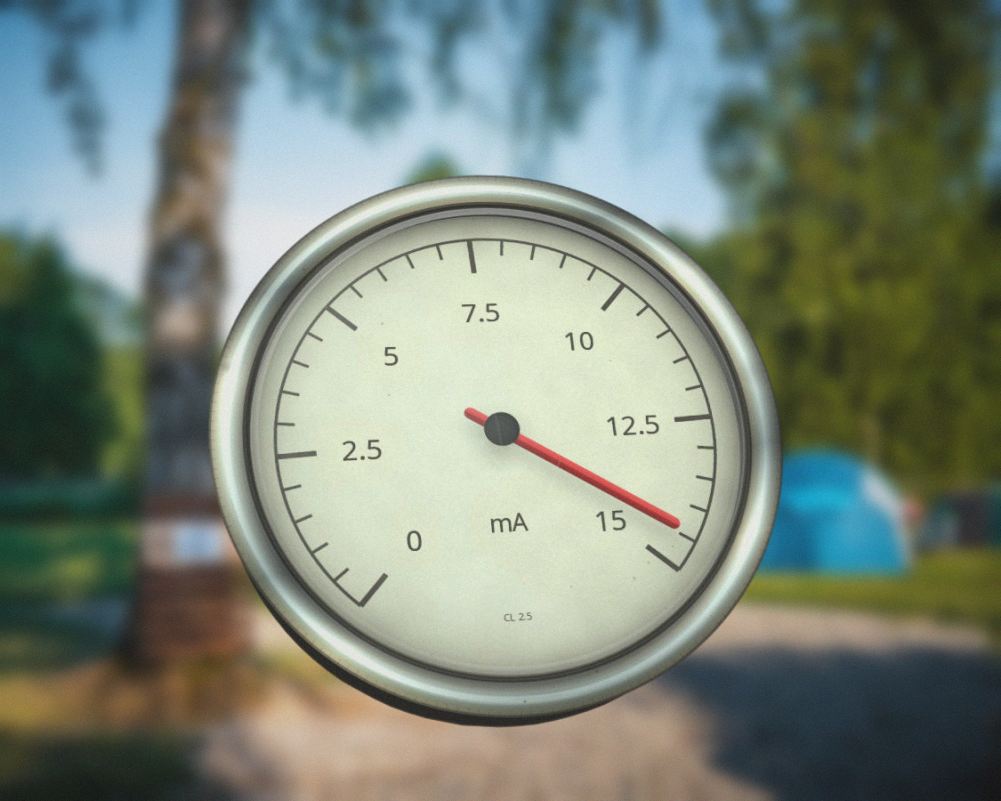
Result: 14.5
